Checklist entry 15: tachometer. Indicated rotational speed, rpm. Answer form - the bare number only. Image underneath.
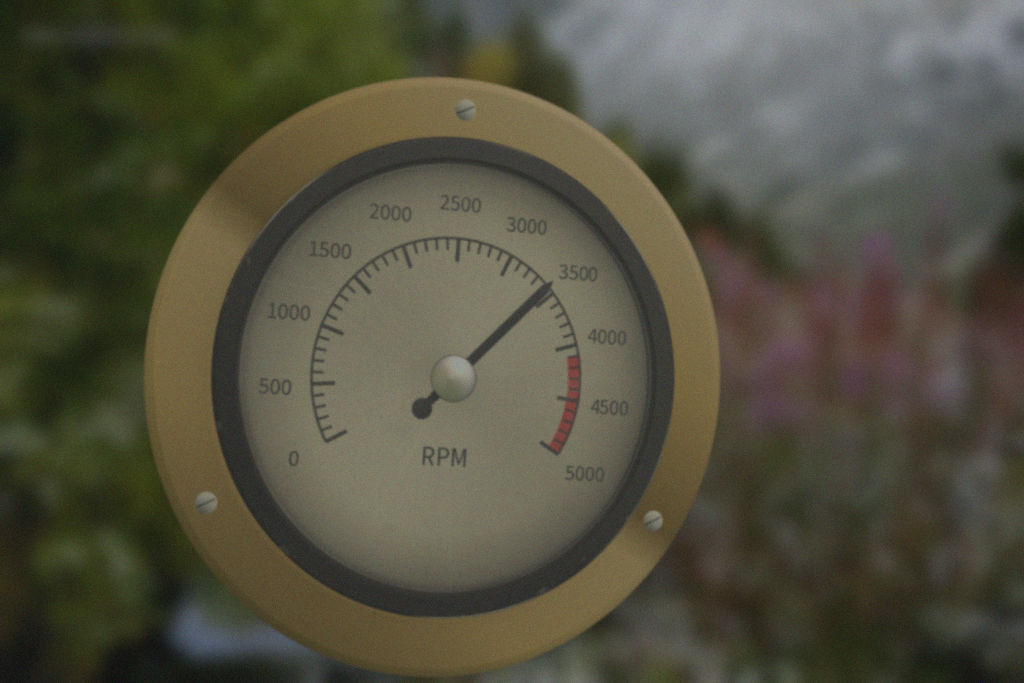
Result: 3400
